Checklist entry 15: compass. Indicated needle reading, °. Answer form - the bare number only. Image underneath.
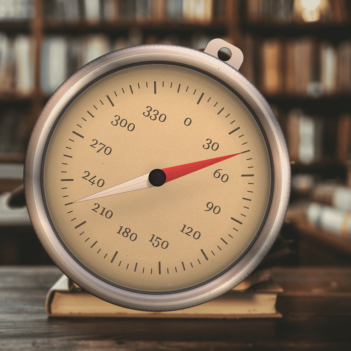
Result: 45
